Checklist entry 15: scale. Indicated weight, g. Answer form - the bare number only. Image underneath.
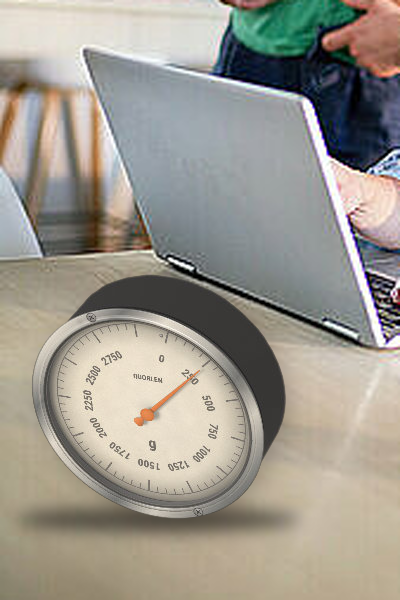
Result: 250
